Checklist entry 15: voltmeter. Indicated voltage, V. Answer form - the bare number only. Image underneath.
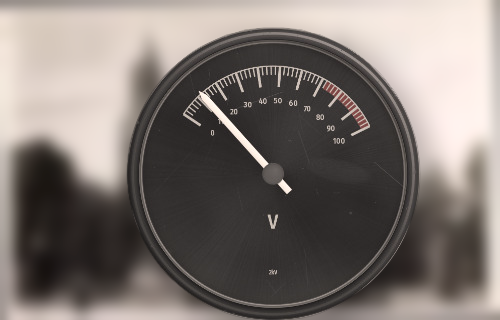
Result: 12
